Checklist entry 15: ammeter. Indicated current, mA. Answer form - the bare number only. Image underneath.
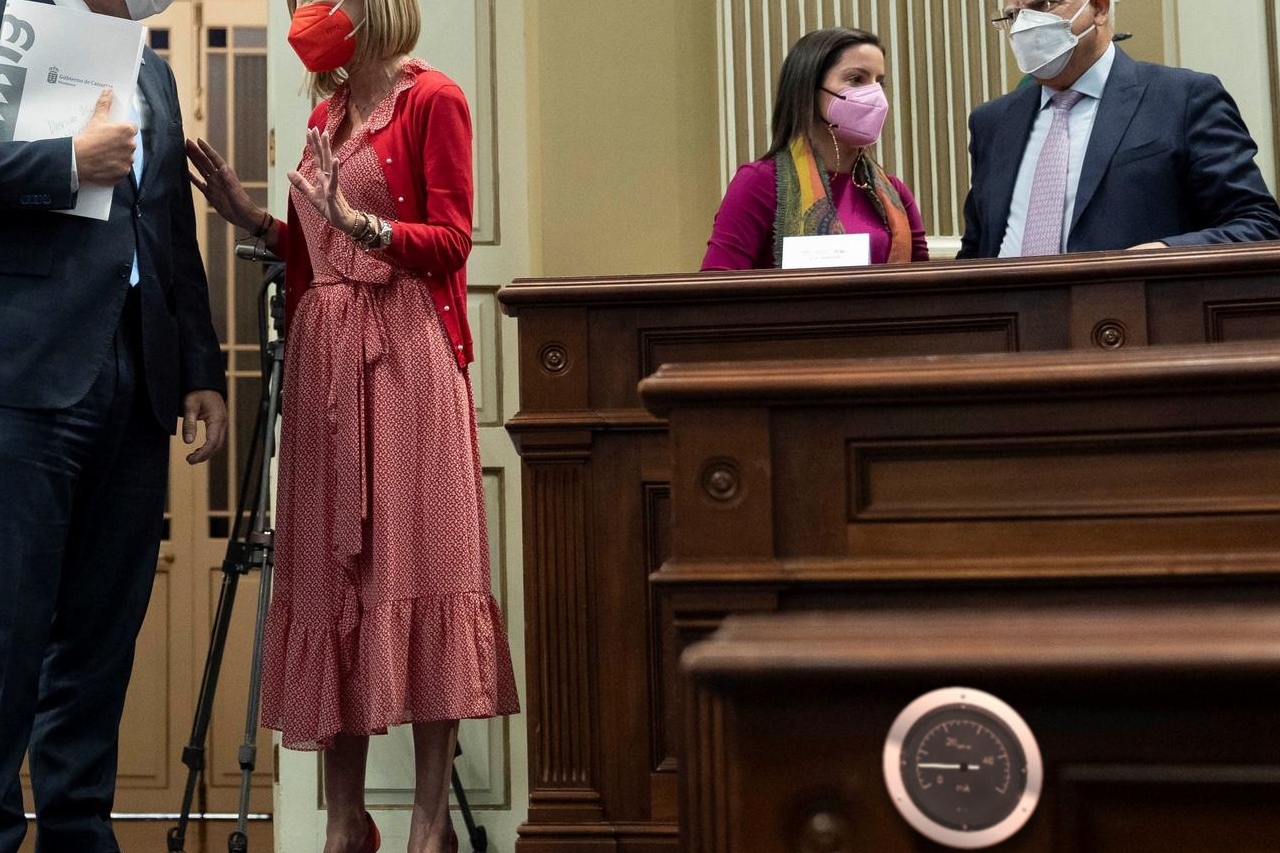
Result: 6
